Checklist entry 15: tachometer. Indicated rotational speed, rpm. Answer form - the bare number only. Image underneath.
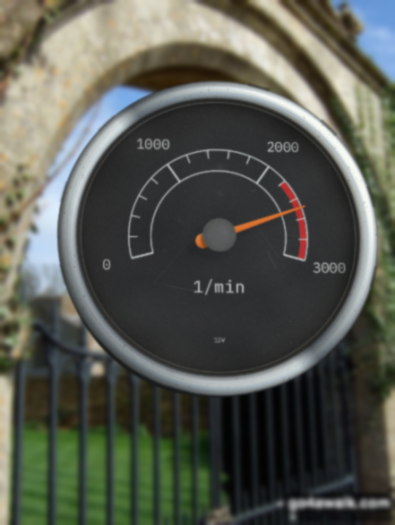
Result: 2500
